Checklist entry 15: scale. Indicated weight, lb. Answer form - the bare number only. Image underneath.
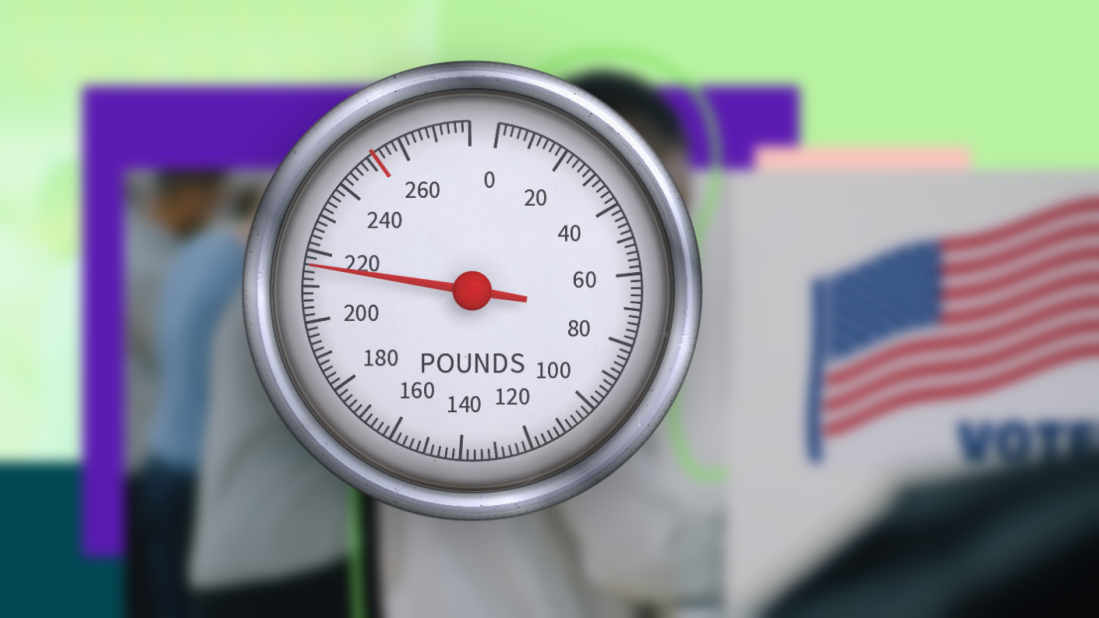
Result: 216
